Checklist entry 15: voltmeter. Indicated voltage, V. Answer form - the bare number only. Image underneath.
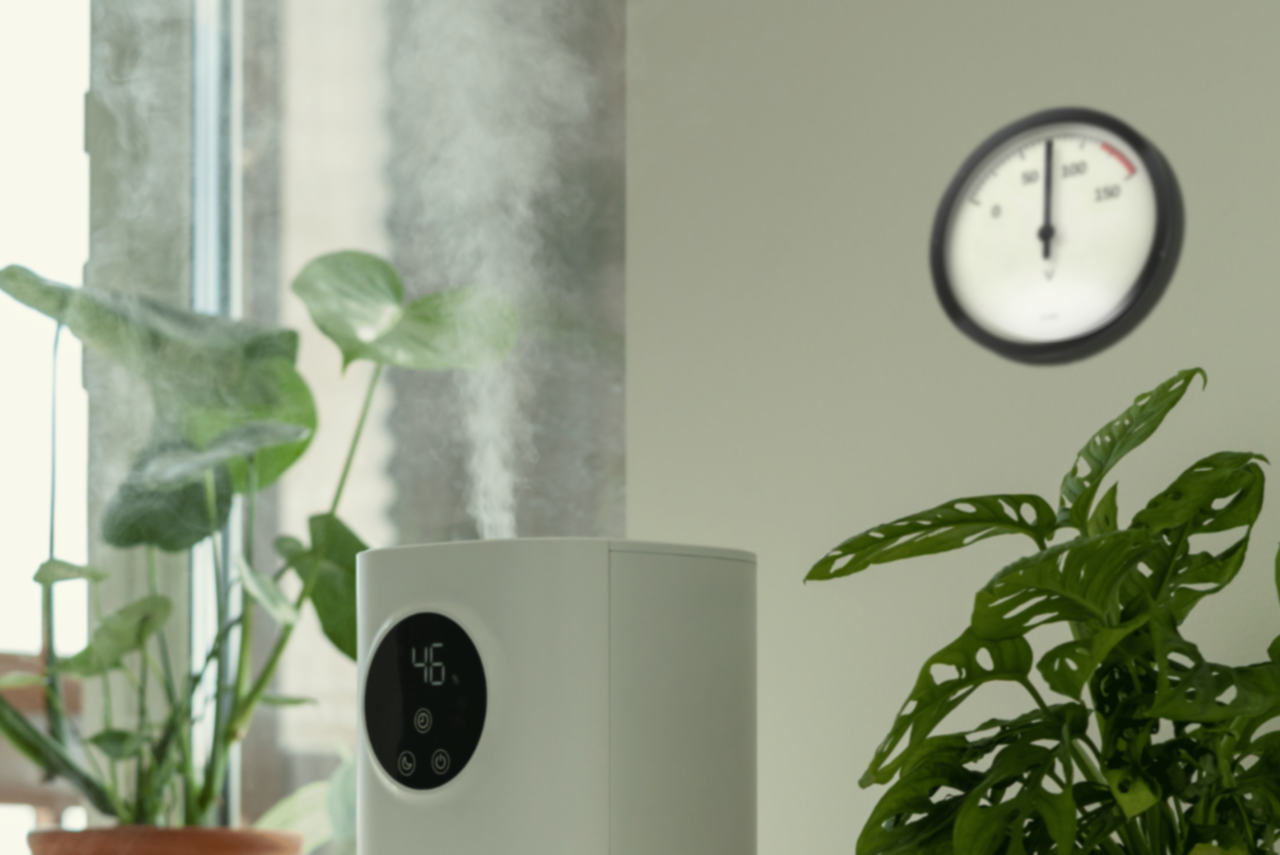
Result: 75
